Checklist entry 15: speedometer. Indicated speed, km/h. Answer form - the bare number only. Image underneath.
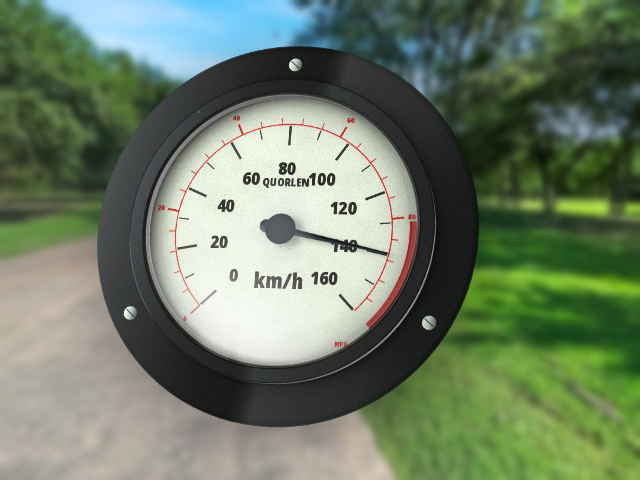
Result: 140
